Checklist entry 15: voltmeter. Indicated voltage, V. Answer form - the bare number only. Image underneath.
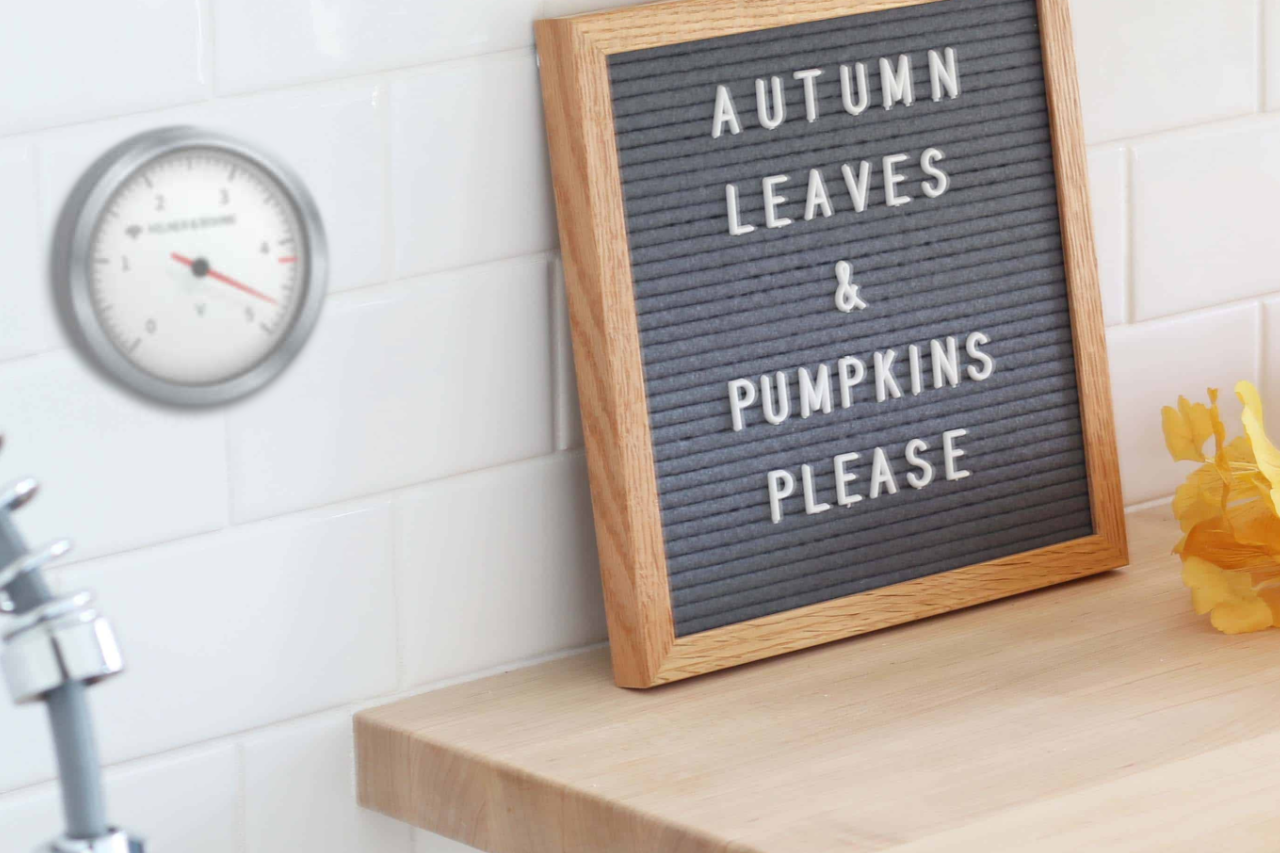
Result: 4.7
